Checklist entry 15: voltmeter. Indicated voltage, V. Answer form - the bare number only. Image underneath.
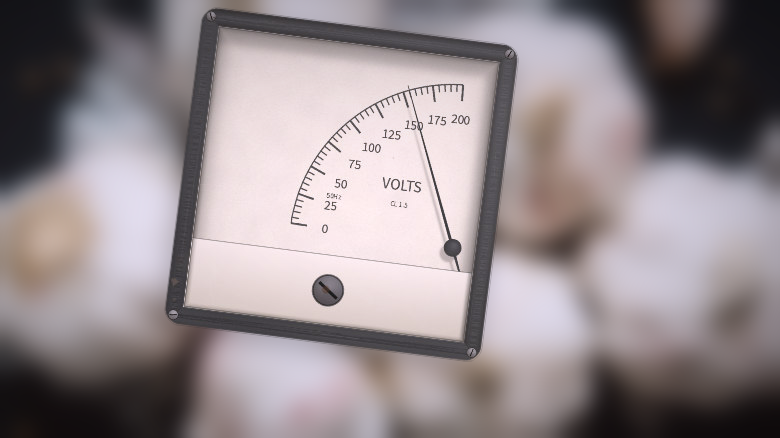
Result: 155
